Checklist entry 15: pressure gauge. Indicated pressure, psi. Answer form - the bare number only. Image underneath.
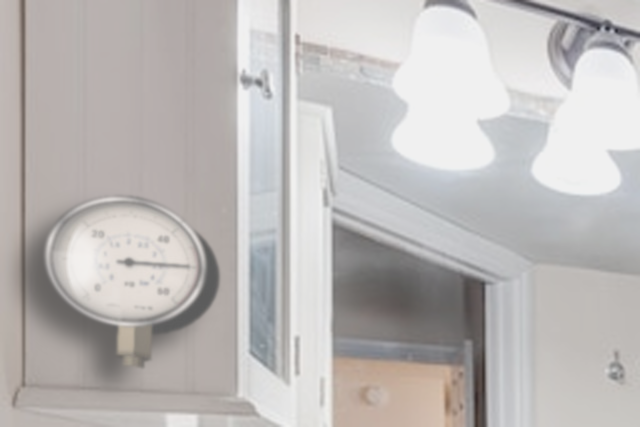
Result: 50
